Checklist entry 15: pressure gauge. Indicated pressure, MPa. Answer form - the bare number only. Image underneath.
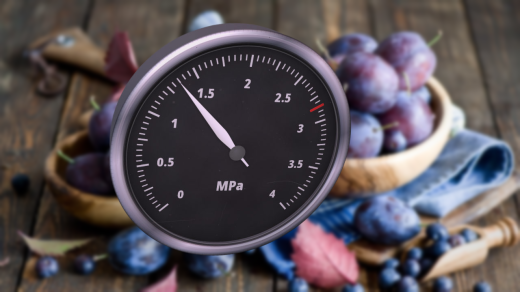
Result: 1.35
